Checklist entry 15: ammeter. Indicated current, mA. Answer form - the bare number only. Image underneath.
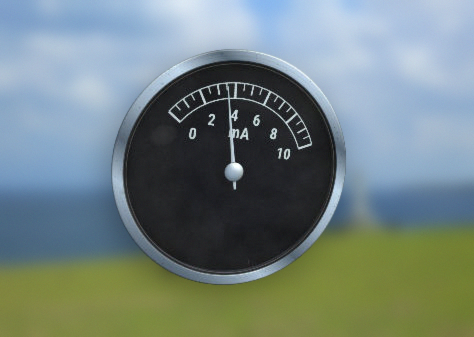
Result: 3.5
